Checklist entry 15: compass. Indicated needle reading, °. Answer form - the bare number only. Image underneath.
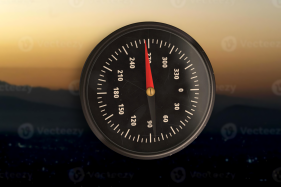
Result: 265
